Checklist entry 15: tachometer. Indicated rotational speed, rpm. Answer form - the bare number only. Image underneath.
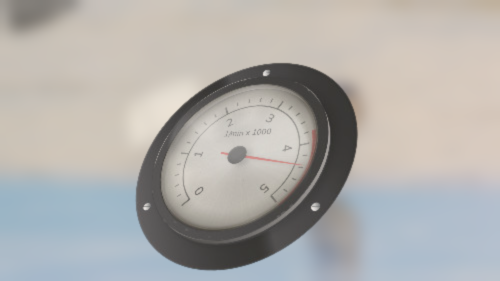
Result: 4400
